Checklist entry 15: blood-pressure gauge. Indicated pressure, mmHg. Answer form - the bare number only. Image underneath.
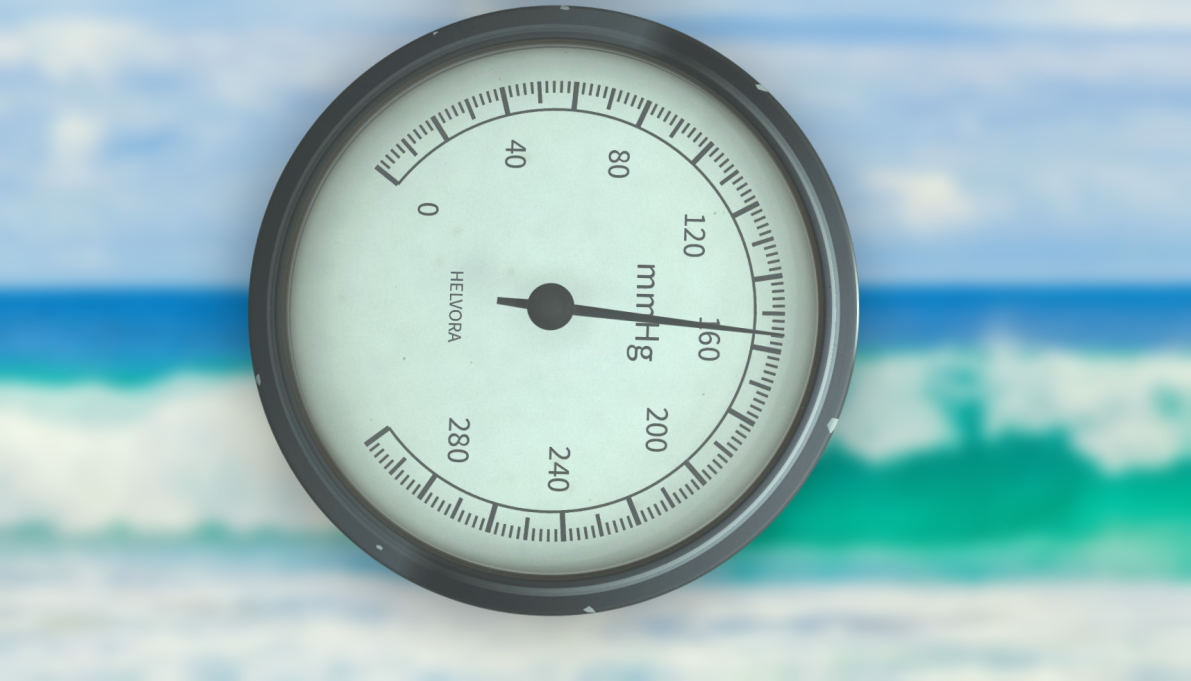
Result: 156
